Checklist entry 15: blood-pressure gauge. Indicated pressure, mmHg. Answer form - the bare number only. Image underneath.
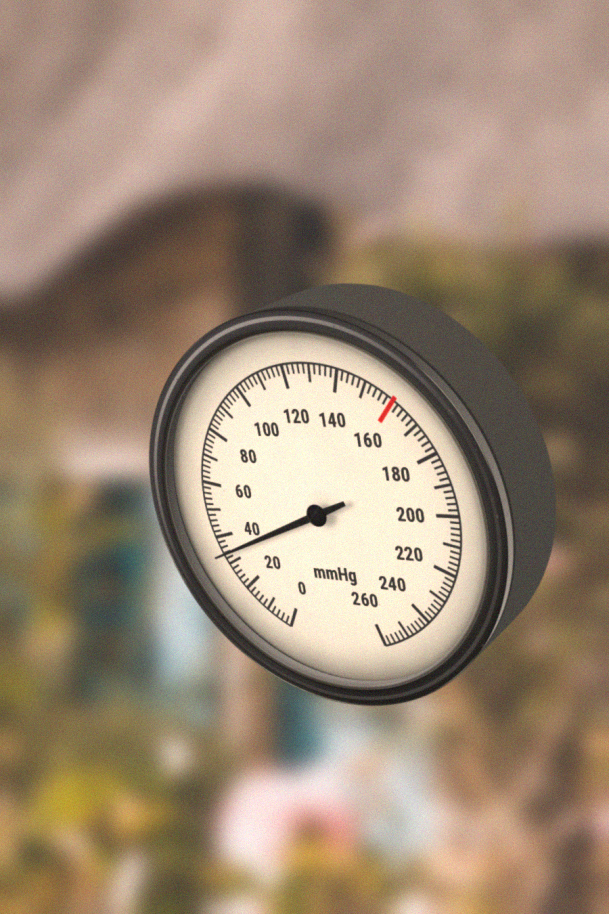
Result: 34
